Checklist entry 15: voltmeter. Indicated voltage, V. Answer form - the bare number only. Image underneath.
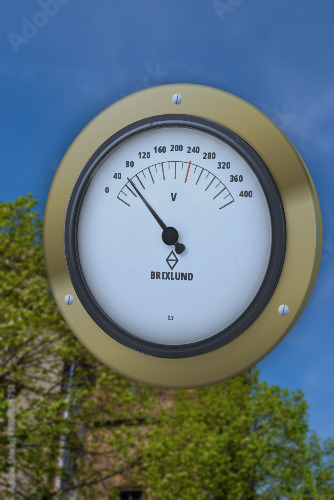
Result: 60
